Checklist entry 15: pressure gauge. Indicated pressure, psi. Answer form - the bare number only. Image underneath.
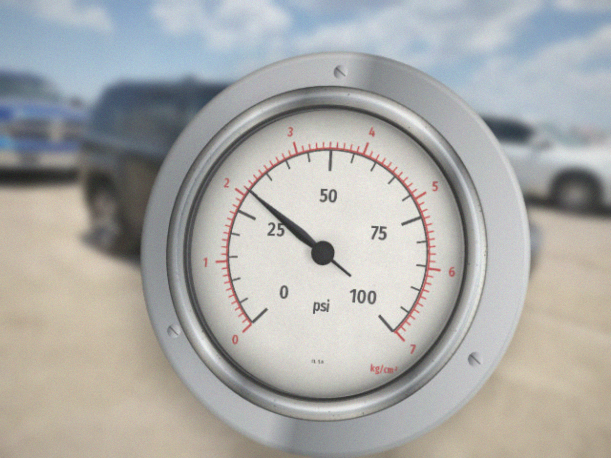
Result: 30
